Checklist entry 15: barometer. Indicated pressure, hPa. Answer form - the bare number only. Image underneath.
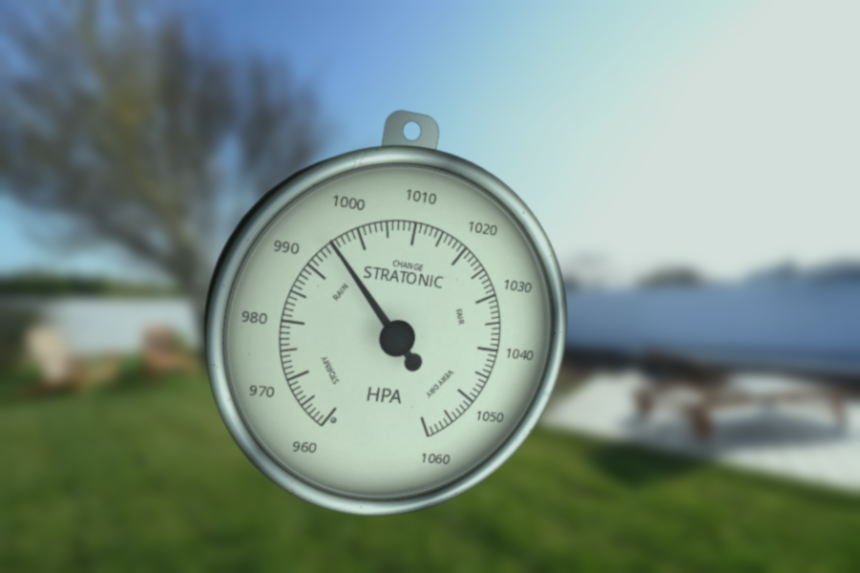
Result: 995
